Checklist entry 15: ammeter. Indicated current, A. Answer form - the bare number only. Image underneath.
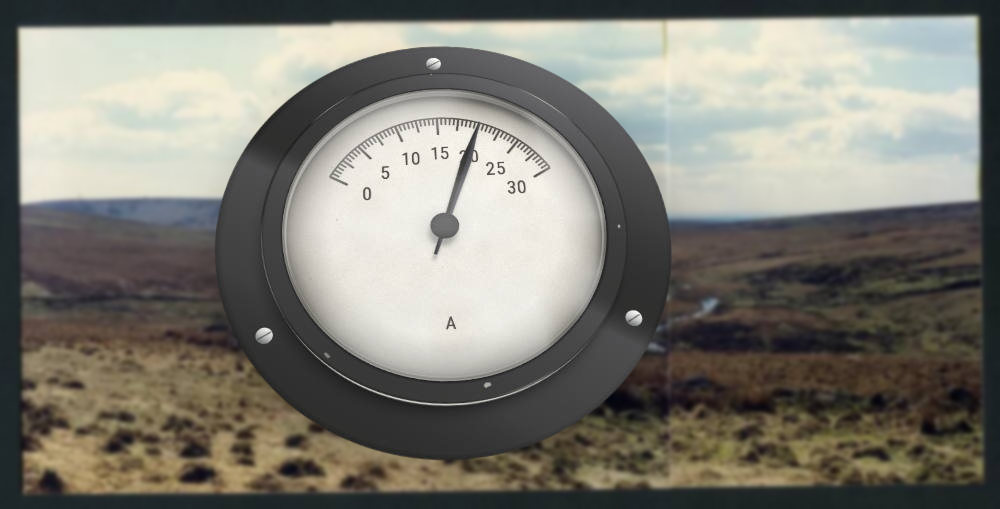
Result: 20
